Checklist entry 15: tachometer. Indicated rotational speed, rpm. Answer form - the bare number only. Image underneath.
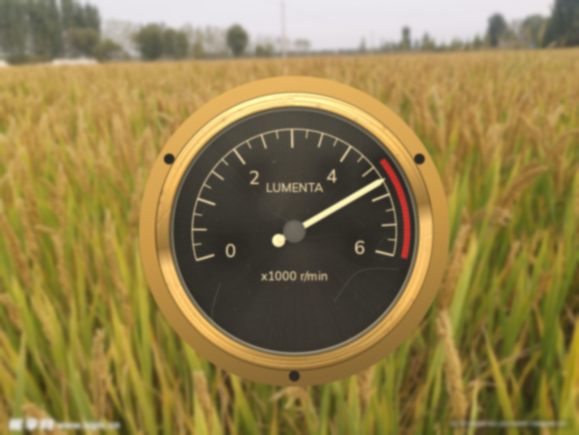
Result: 4750
